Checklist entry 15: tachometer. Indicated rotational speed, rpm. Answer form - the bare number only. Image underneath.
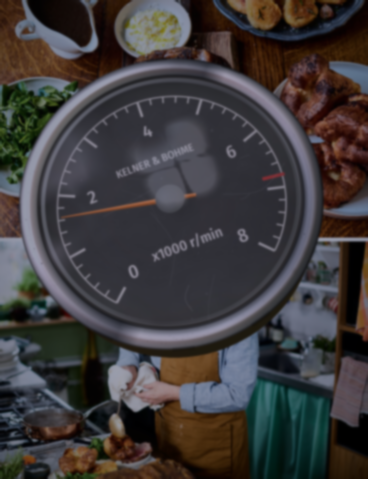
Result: 1600
